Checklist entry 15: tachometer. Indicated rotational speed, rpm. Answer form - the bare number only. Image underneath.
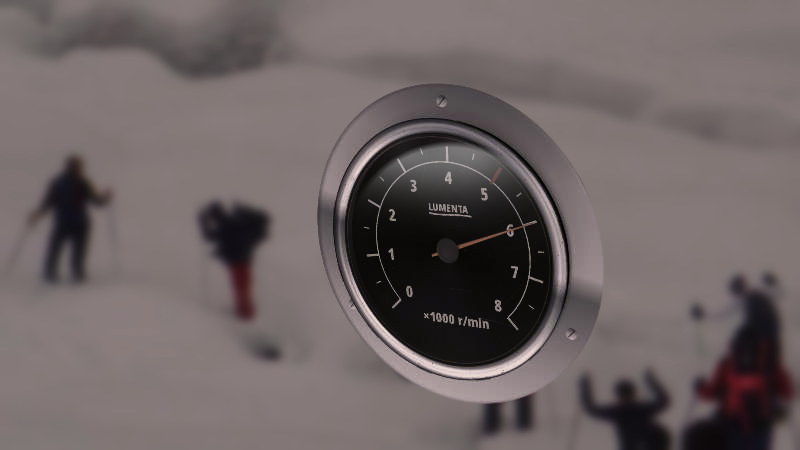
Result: 6000
